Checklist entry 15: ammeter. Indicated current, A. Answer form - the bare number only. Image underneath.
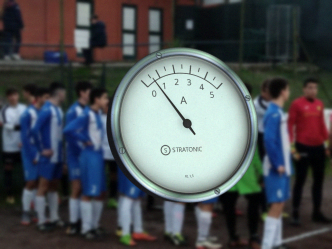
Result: 0.5
